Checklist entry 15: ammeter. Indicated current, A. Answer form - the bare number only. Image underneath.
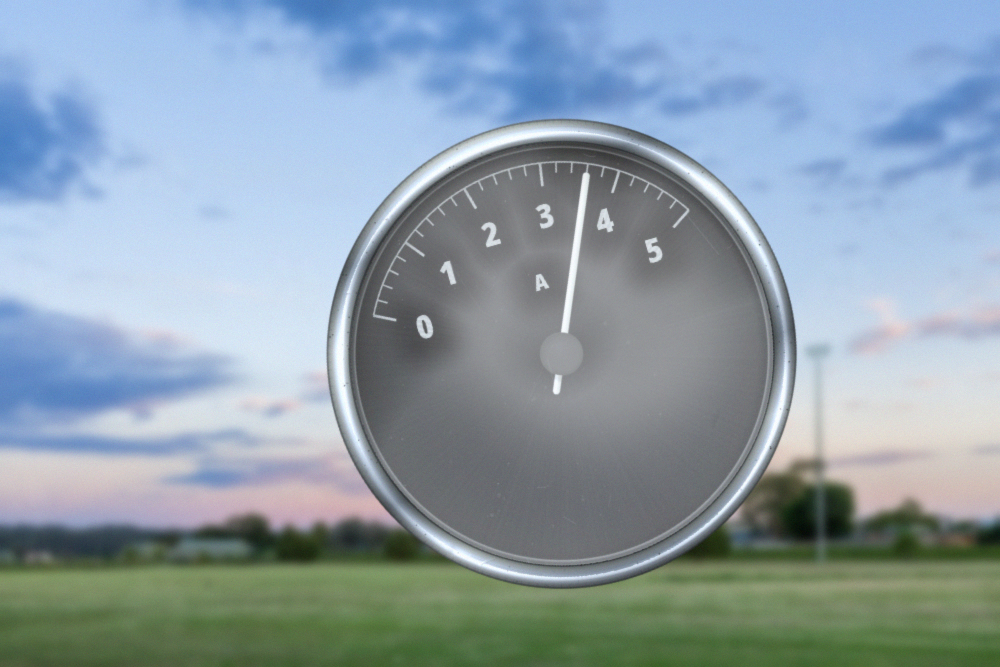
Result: 3.6
